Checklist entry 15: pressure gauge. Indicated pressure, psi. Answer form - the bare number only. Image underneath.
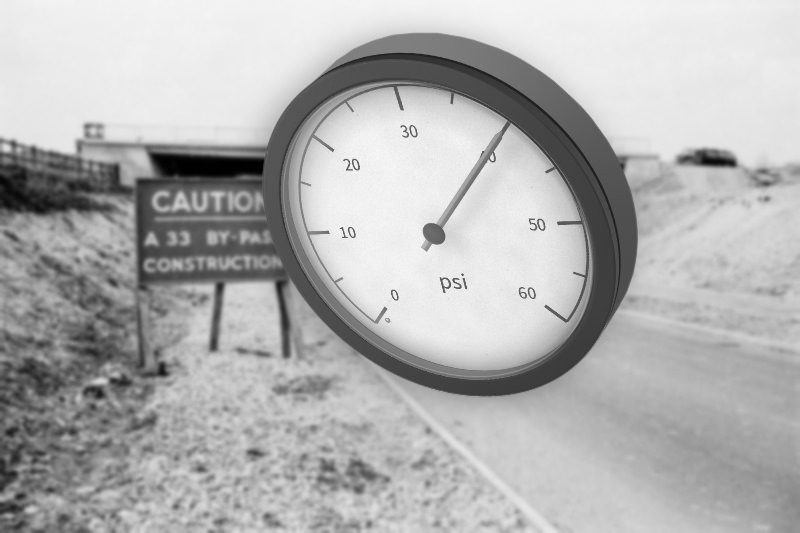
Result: 40
